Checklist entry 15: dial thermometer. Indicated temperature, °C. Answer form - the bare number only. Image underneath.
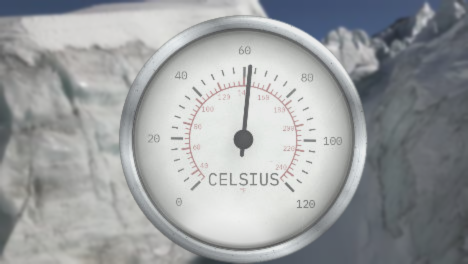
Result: 62
